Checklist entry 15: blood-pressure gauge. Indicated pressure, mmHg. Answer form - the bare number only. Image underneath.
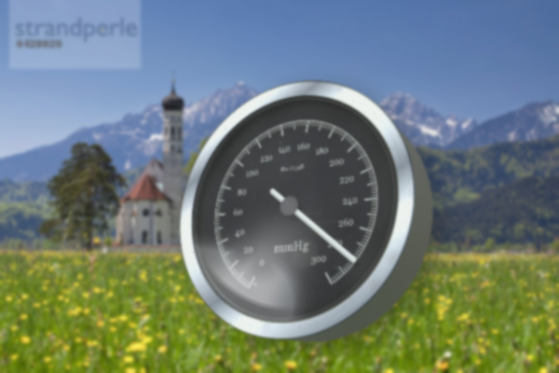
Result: 280
